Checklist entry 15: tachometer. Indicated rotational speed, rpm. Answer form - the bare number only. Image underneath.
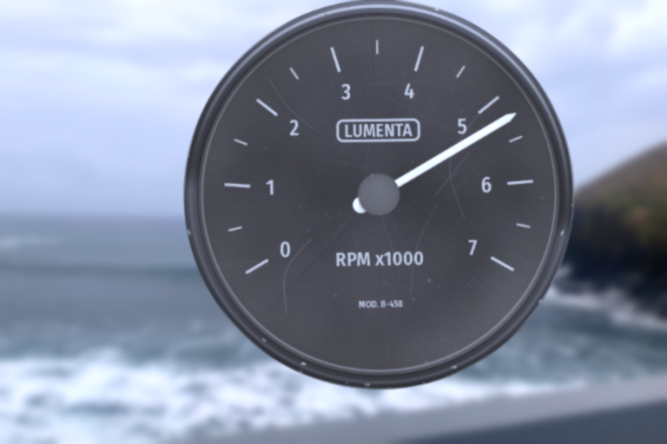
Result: 5250
